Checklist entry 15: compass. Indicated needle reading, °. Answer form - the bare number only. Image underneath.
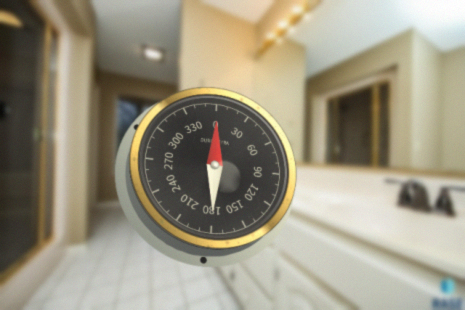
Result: 0
